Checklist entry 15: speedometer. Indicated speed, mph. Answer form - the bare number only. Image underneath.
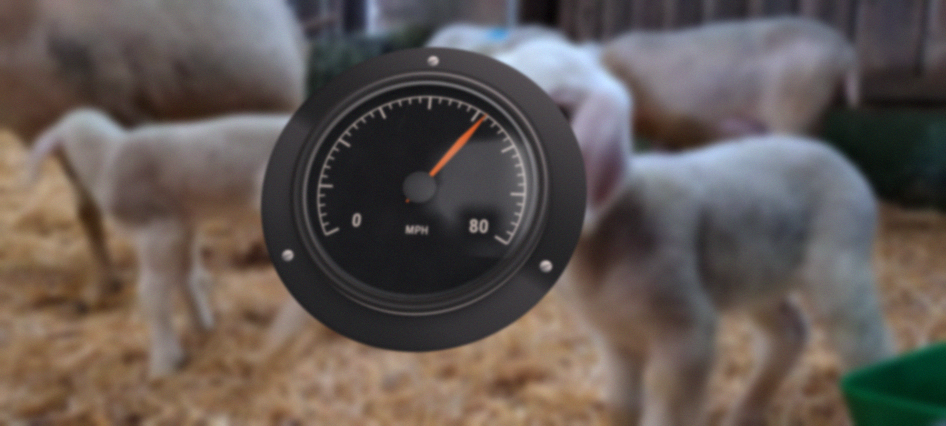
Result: 52
